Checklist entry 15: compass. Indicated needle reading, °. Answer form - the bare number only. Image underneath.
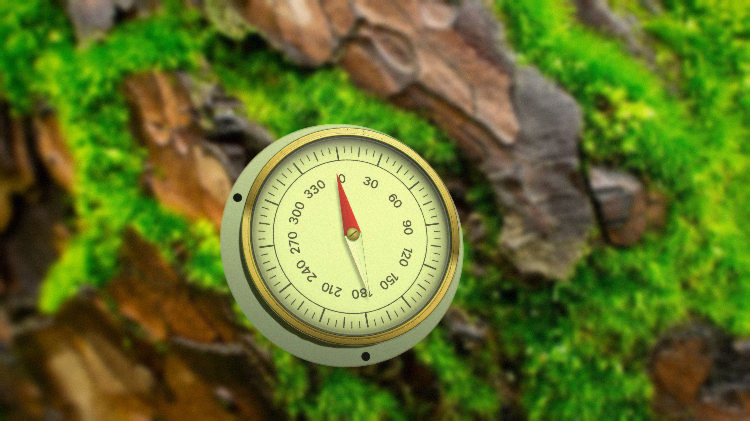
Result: 355
